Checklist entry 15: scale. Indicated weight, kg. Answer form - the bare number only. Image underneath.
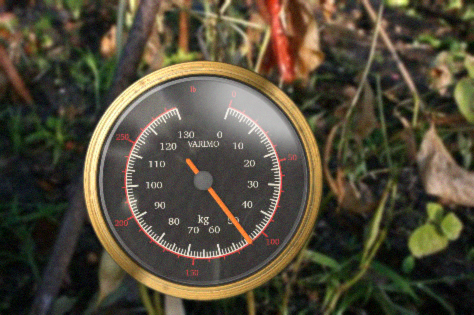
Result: 50
